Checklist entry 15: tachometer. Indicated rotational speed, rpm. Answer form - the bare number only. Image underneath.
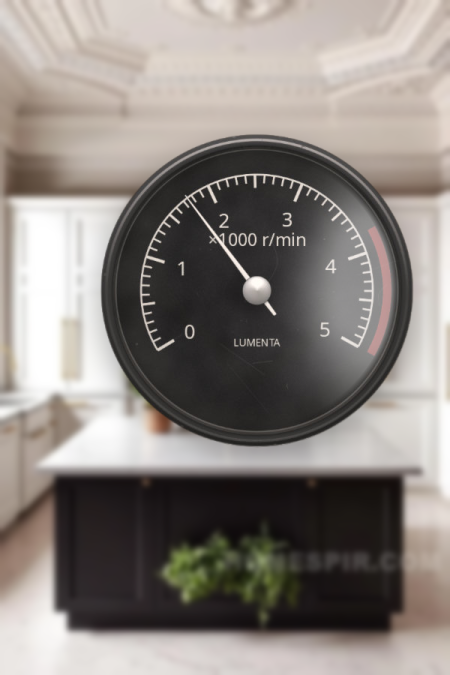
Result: 1750
